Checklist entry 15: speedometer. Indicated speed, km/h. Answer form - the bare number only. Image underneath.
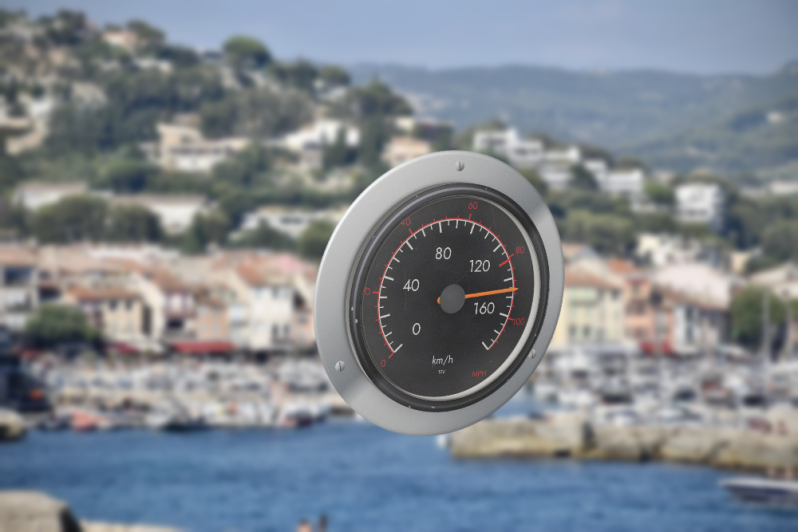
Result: 145
